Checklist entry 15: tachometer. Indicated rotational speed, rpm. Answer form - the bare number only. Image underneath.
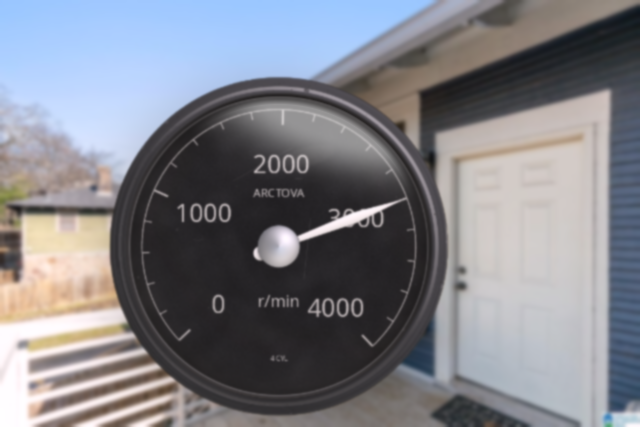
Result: 3000
